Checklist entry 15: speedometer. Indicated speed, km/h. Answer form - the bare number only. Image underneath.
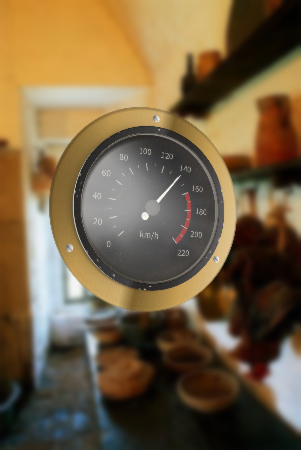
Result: 140
